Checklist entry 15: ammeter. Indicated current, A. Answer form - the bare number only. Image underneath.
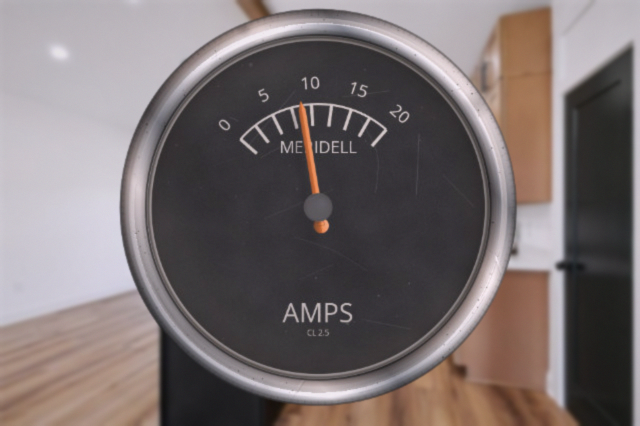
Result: 8.75
